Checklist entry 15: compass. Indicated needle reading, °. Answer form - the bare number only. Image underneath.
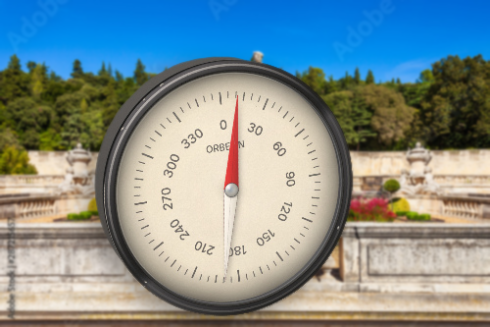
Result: 10
